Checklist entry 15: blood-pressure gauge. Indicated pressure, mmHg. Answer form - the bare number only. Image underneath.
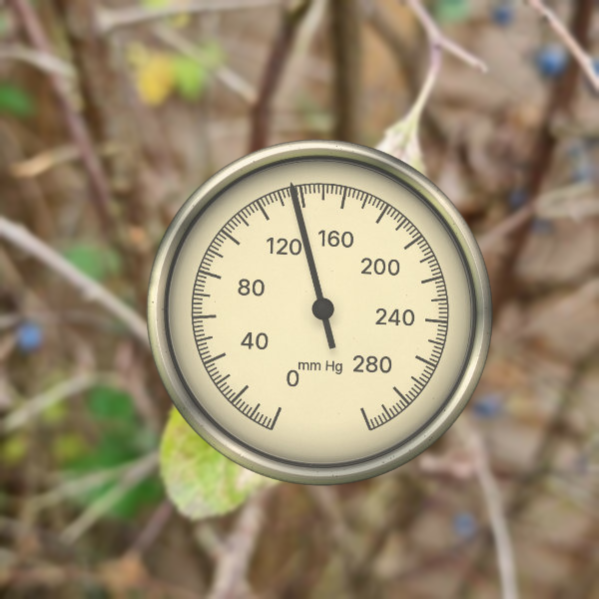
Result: 136
